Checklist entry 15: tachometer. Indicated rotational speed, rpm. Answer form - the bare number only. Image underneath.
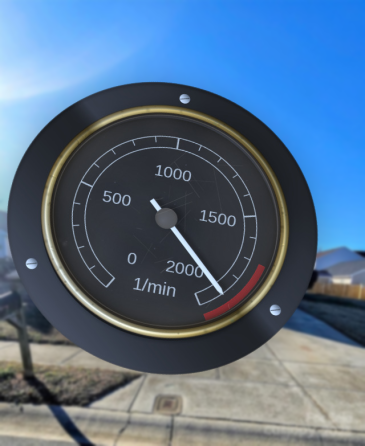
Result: 1900
